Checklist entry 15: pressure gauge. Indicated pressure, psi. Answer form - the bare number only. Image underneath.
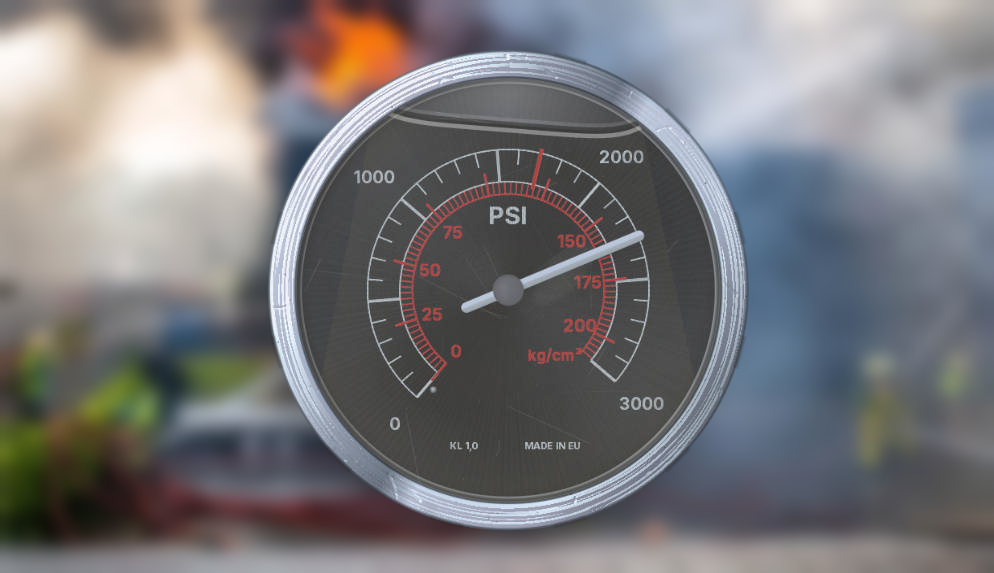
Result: 2300
